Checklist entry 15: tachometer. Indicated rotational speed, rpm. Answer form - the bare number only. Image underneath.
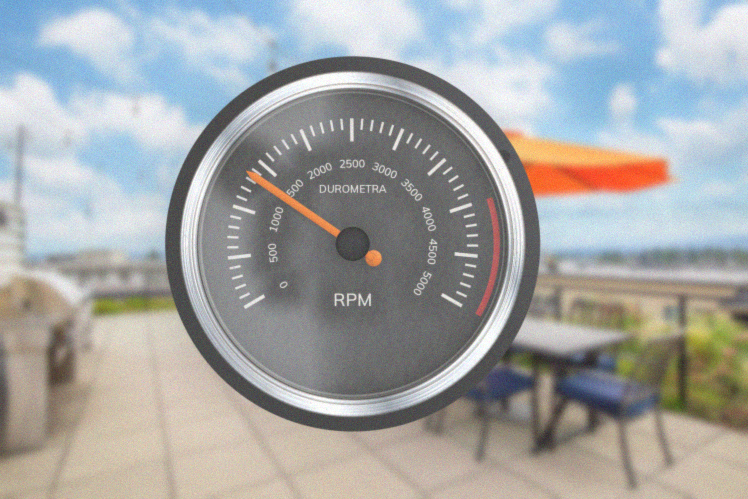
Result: 1350
